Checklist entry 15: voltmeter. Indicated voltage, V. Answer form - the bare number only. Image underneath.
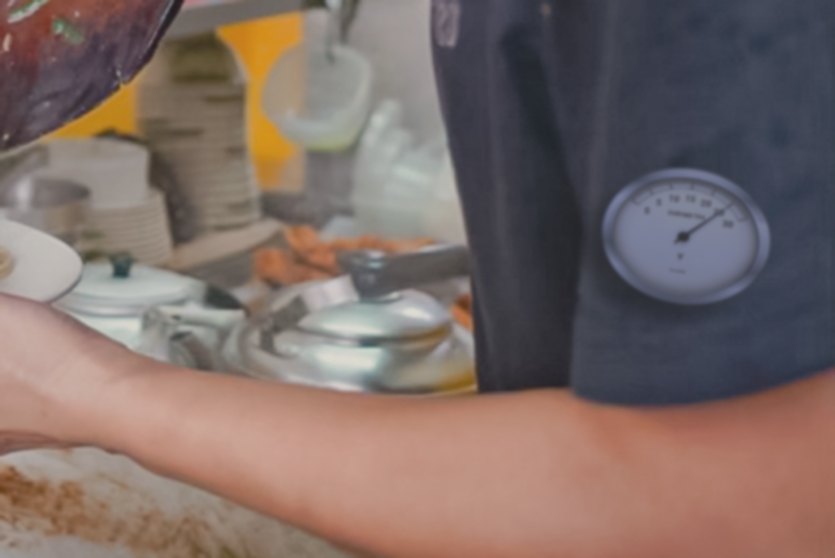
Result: 25
